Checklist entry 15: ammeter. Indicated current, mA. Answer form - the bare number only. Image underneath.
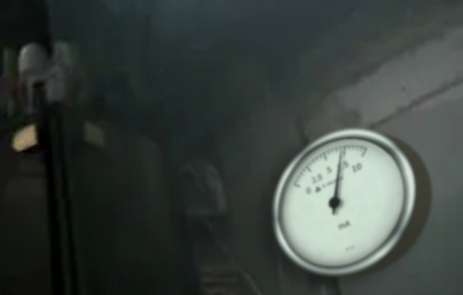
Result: 7.5
